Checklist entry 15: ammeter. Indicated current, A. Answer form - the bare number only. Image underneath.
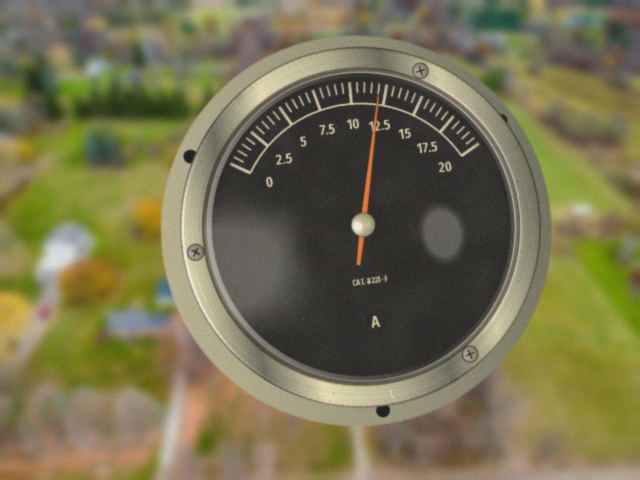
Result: 12
